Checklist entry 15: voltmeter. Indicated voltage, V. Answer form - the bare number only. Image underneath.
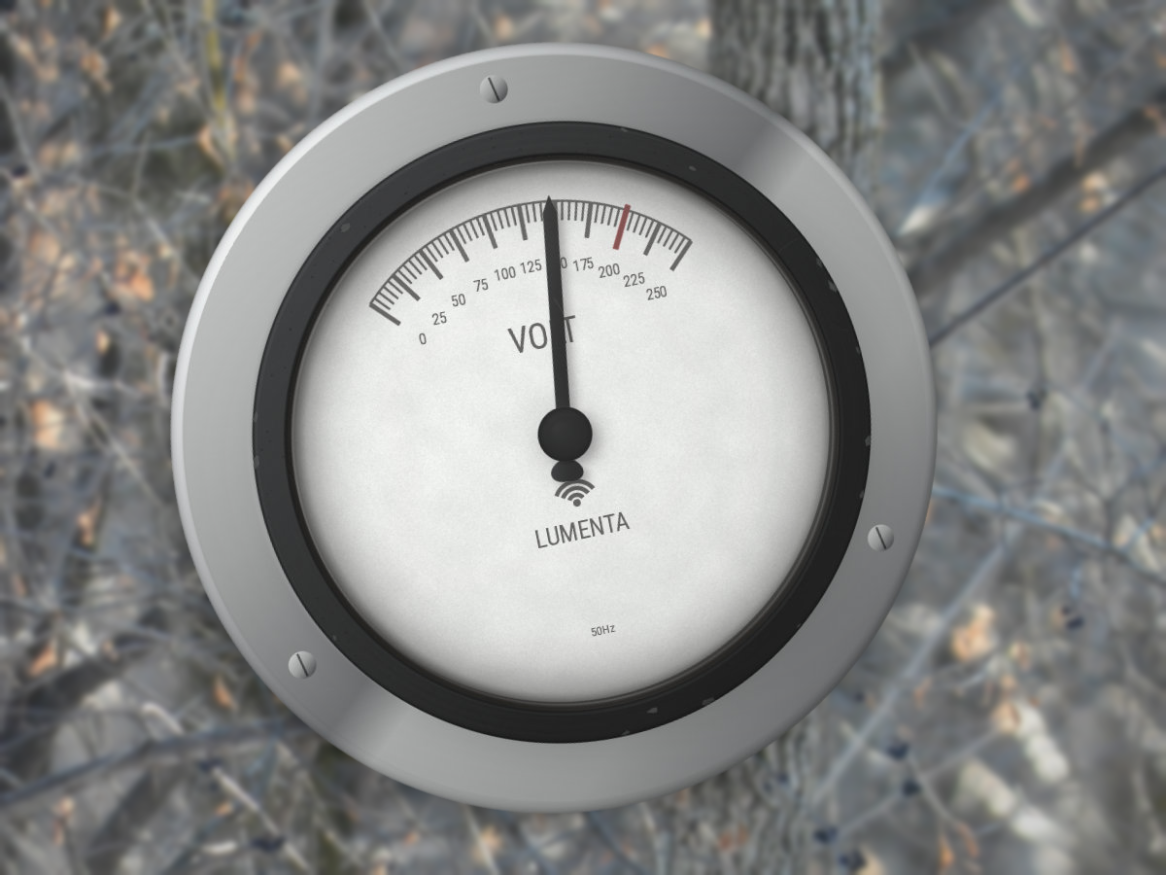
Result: 145
